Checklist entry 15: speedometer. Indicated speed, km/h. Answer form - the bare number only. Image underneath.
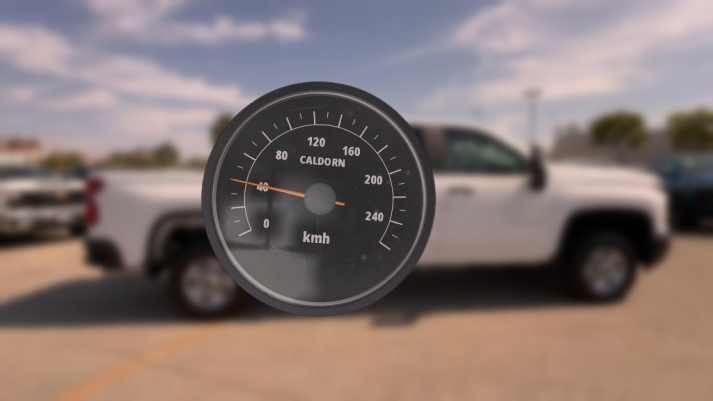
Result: 40
